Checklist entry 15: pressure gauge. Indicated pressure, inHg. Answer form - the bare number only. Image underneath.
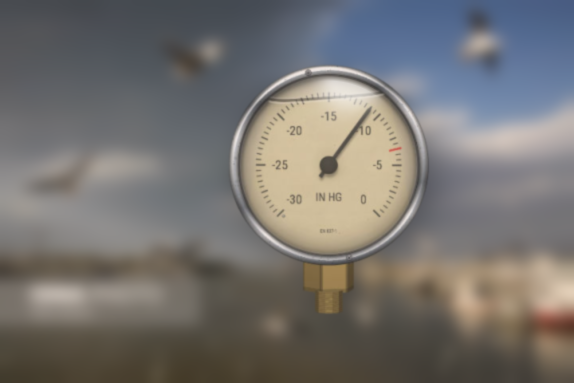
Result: -11
